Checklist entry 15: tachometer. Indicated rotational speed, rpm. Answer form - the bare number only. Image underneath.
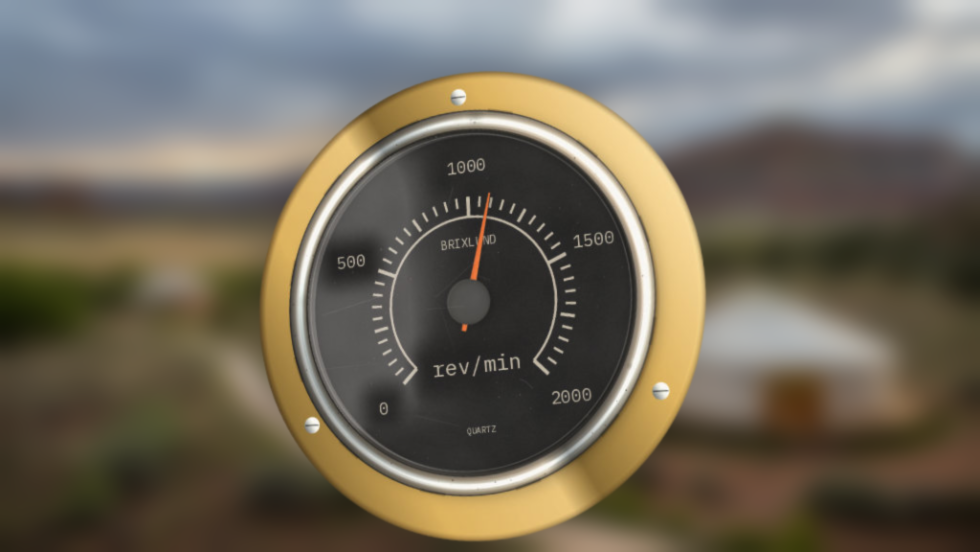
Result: 1100
